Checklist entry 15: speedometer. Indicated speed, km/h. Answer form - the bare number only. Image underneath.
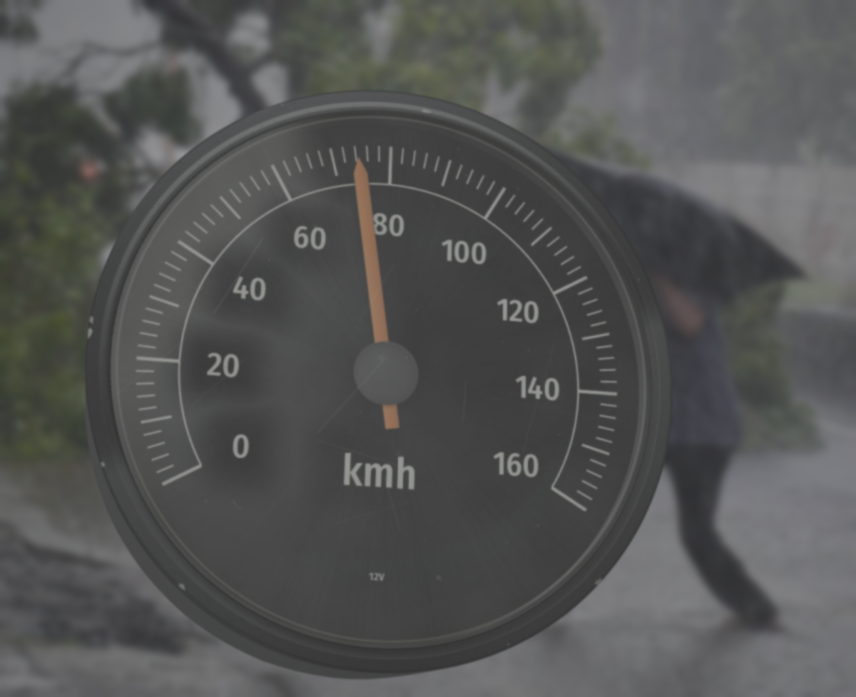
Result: 74
